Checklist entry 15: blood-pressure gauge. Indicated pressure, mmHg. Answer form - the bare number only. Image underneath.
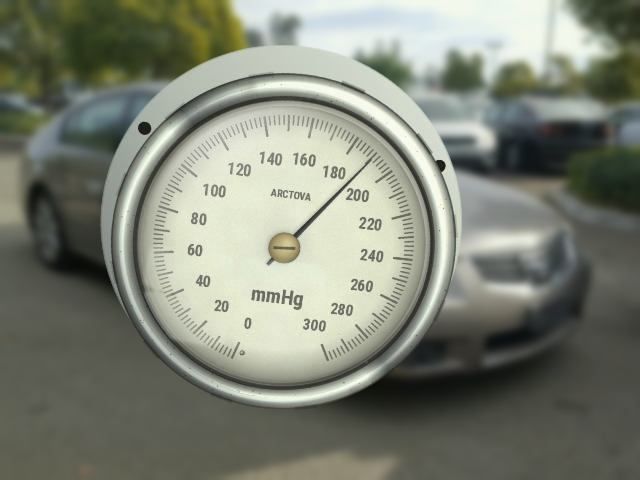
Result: 190
